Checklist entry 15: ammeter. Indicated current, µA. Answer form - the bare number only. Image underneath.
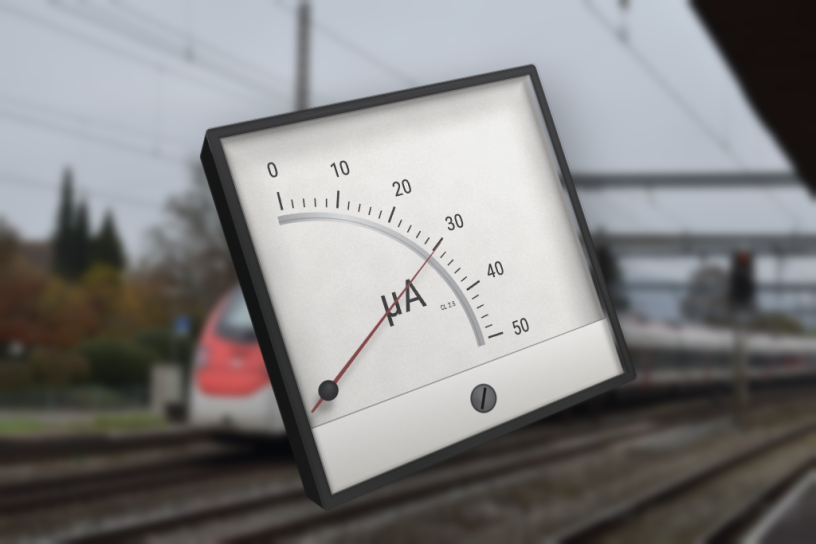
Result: 30
